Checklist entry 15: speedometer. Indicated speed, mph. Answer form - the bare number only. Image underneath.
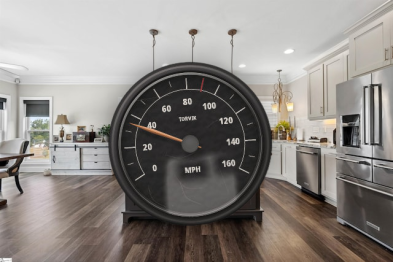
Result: 35
